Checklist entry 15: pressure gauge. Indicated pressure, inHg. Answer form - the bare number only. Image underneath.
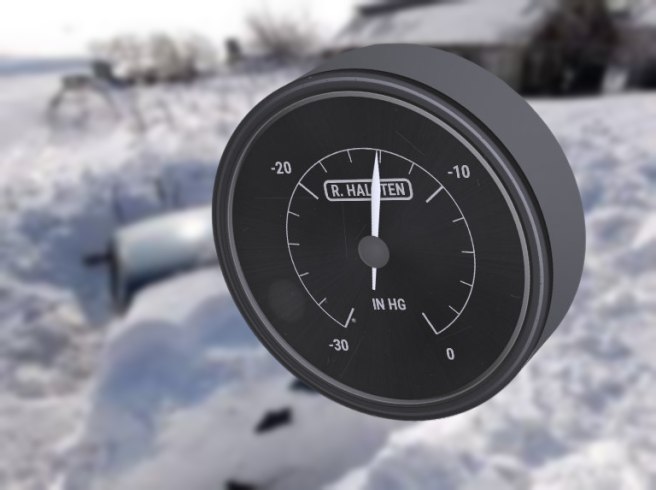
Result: -14
